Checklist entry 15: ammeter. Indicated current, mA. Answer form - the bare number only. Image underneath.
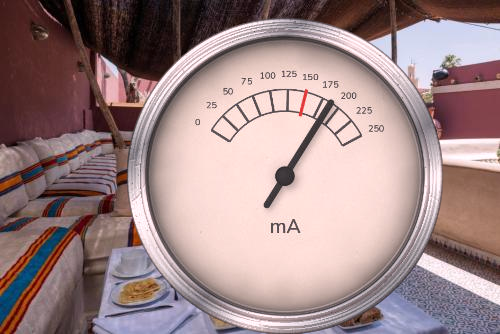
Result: 187.5
